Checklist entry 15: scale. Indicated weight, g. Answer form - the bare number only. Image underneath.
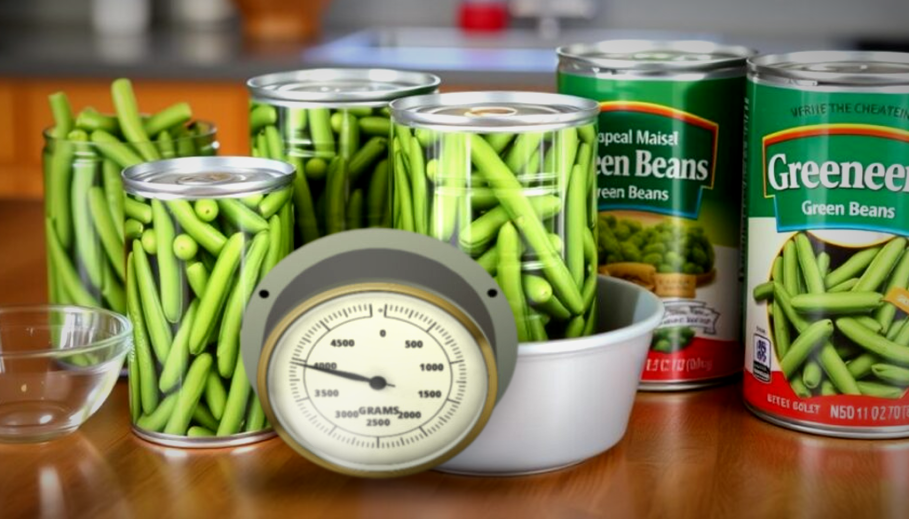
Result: 4000
